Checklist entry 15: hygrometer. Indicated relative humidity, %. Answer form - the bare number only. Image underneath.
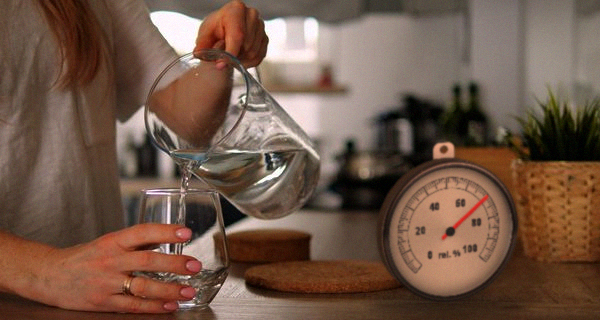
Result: 70
